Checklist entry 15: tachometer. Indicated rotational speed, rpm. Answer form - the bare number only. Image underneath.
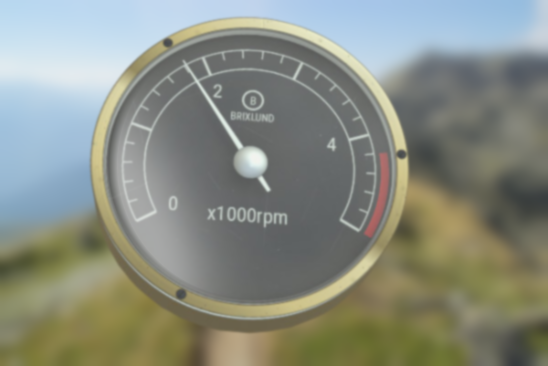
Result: 1800
